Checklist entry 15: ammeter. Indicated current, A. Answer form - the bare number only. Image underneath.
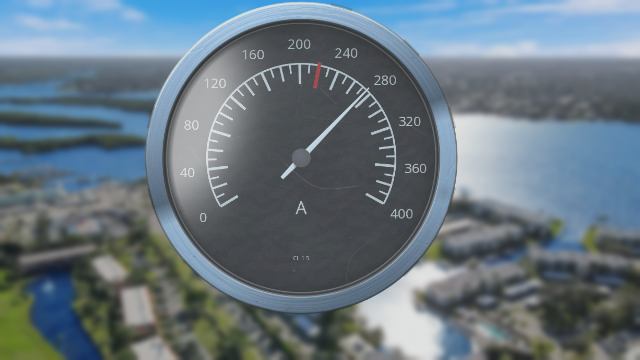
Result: 275
